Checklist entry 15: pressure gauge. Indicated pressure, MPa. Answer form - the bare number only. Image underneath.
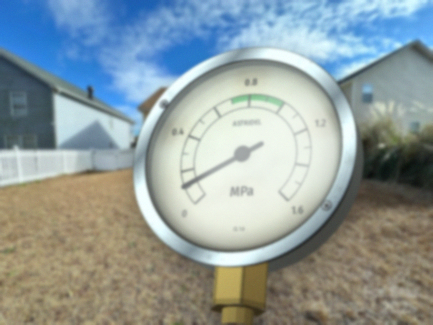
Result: 0.1
